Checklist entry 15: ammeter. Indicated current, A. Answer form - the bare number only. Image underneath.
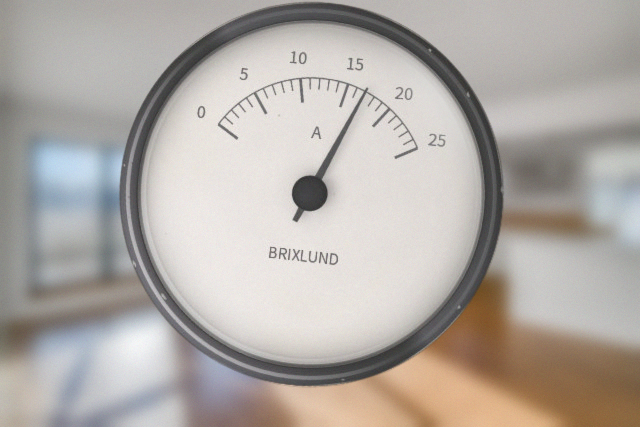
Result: 17
